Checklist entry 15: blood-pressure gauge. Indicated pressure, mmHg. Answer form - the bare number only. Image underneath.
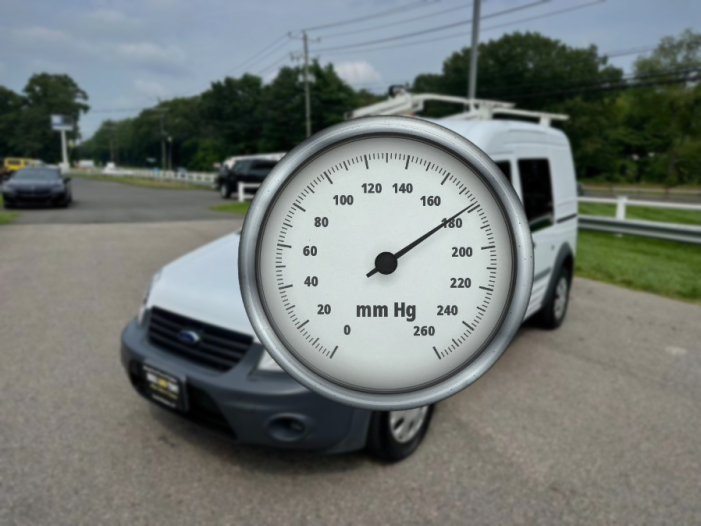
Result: 178
